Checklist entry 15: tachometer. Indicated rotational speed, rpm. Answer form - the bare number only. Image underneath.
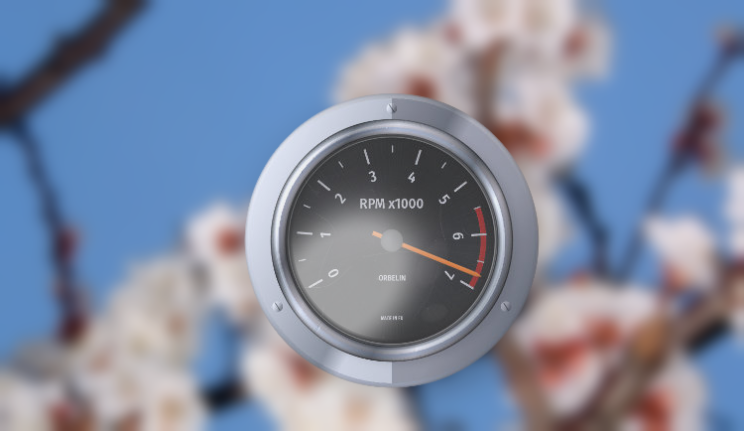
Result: 6750
